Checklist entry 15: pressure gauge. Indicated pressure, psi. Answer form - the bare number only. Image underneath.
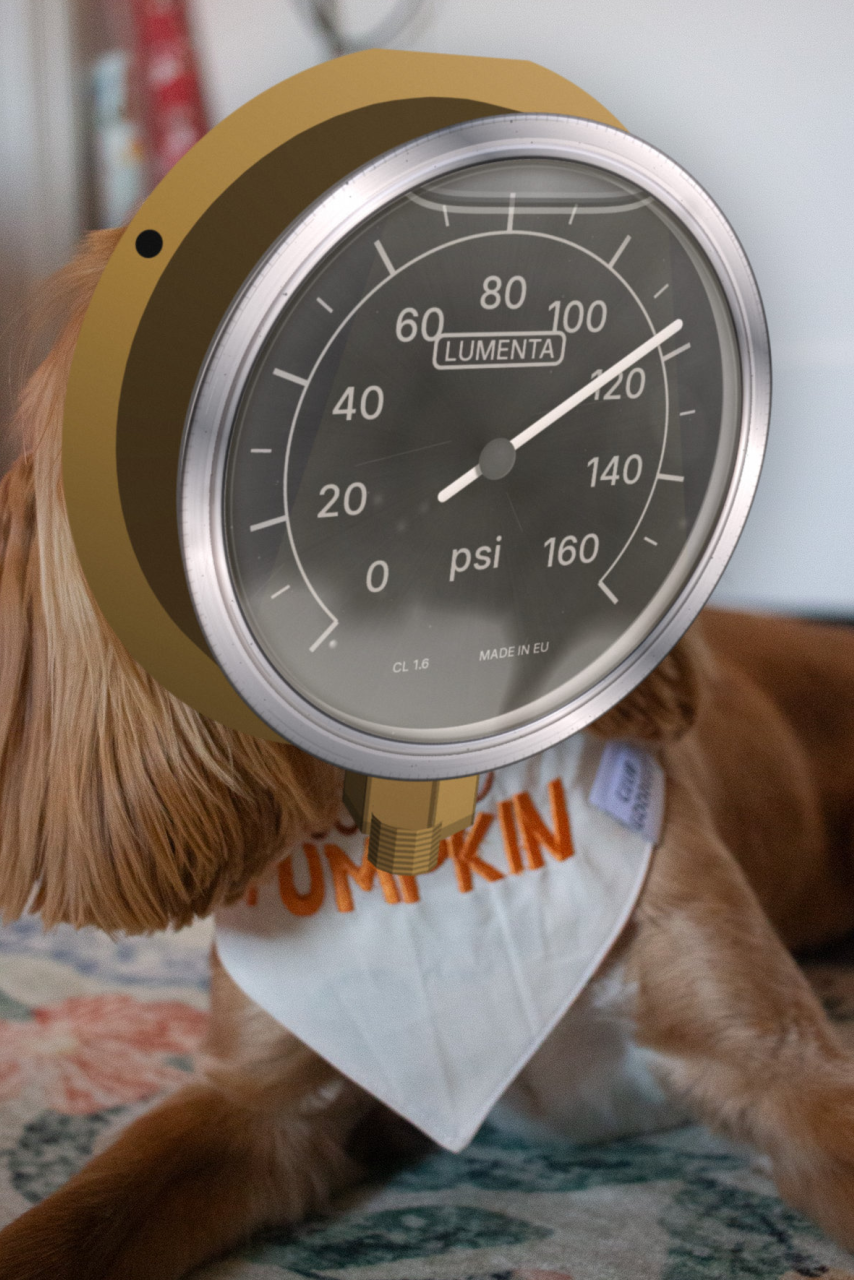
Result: 115
